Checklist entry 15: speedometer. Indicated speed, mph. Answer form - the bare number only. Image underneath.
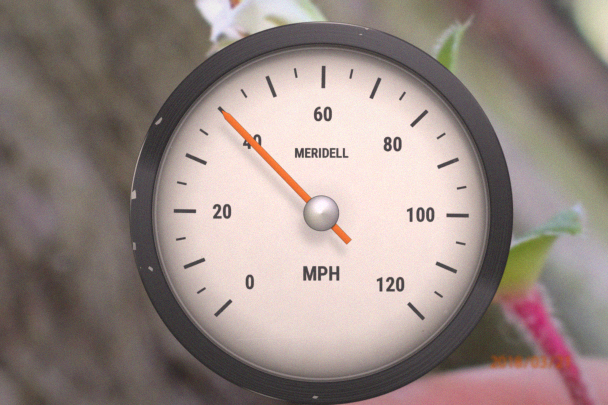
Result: 40
